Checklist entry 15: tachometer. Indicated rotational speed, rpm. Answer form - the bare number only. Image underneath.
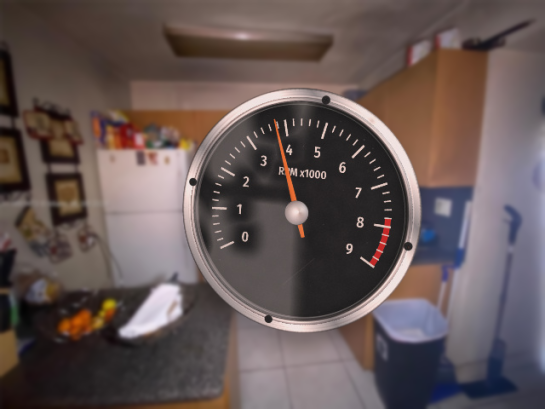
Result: 3800
